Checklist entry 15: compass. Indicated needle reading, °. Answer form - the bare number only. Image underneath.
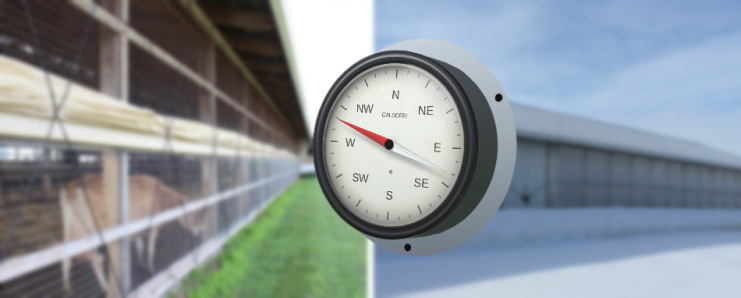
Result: 290
